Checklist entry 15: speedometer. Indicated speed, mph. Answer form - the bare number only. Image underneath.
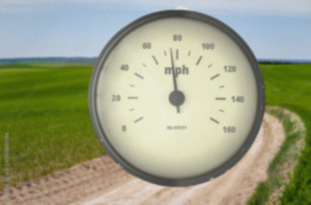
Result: 75
